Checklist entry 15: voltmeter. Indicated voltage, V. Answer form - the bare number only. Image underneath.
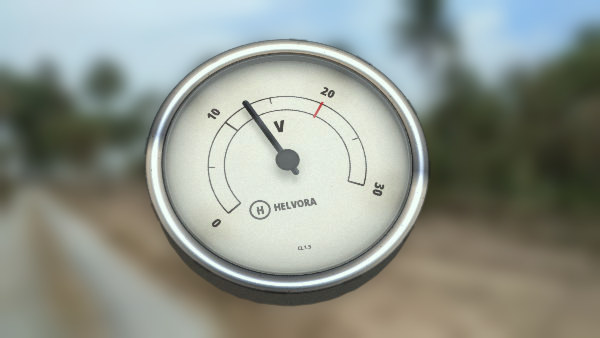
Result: 12.5
